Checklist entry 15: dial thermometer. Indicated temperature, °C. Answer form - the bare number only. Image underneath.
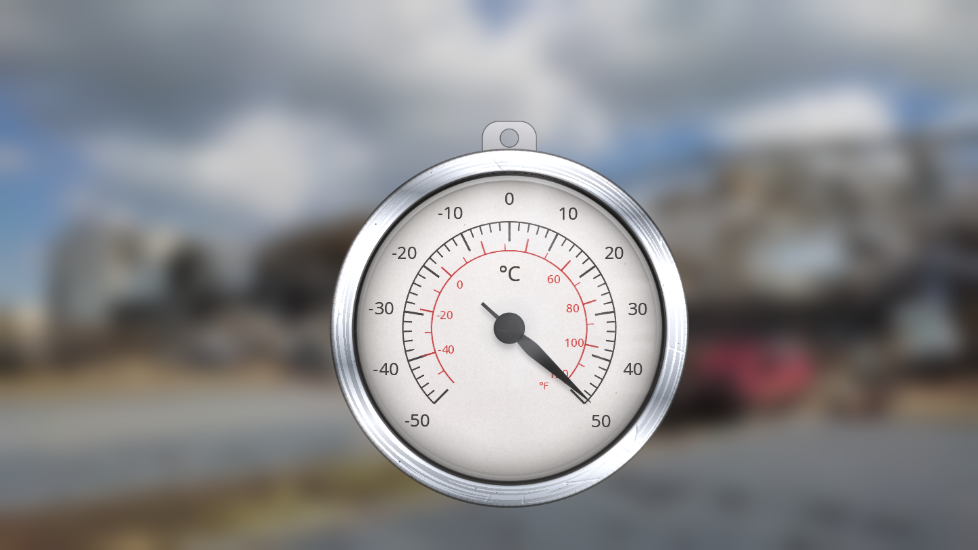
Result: 49
